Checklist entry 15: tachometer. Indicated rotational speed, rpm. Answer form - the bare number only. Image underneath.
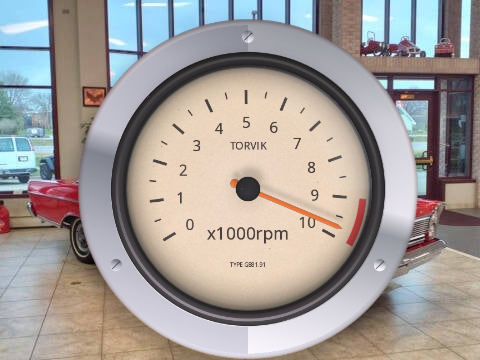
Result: 9750
